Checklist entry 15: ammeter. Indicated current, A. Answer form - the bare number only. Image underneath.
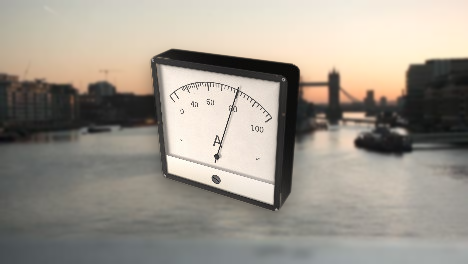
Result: 80
